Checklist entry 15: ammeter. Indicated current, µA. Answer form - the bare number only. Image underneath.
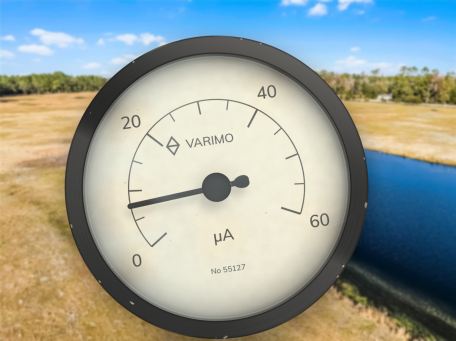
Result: 7.5
